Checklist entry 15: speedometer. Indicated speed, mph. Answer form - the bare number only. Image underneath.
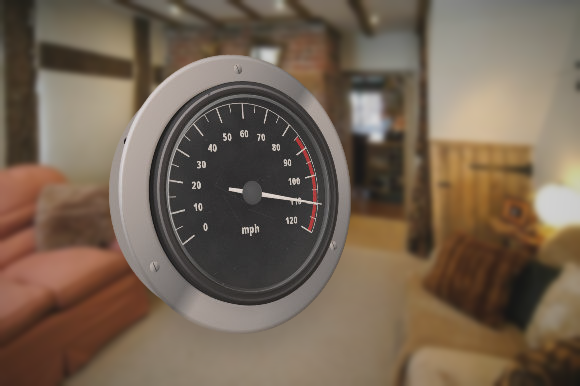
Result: 110
